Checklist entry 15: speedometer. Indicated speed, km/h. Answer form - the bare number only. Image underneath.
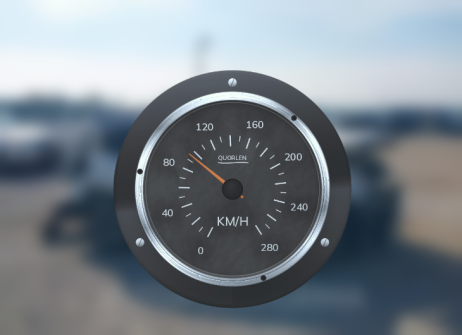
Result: 95
